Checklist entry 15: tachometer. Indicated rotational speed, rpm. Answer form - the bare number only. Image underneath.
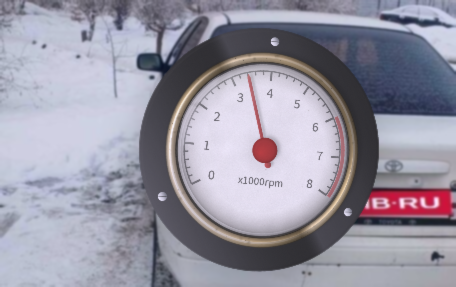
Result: 3400
